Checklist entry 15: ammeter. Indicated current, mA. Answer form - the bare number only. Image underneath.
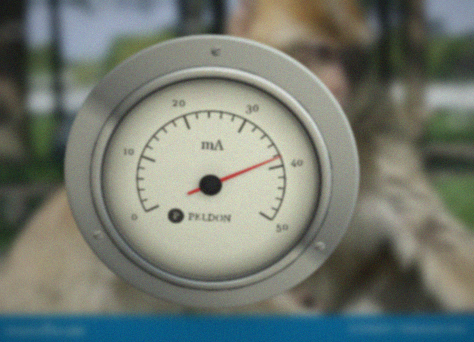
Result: 38
